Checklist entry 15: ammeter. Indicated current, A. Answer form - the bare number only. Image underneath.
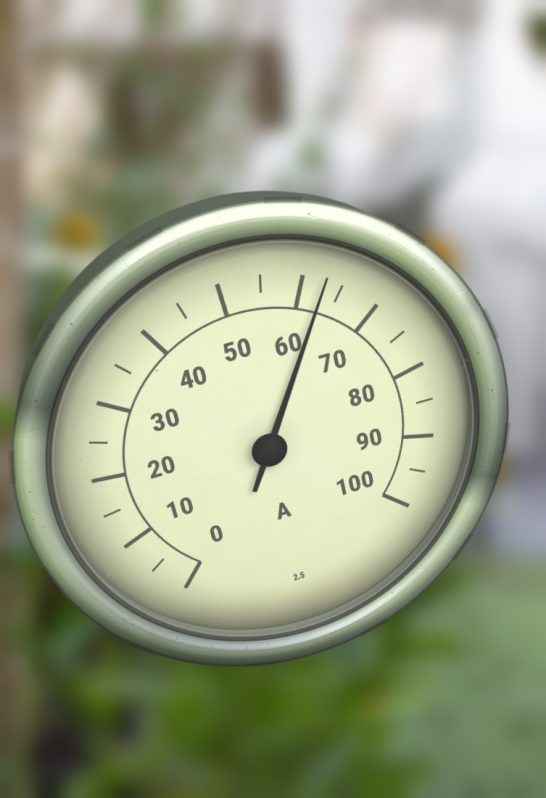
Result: 62.5
